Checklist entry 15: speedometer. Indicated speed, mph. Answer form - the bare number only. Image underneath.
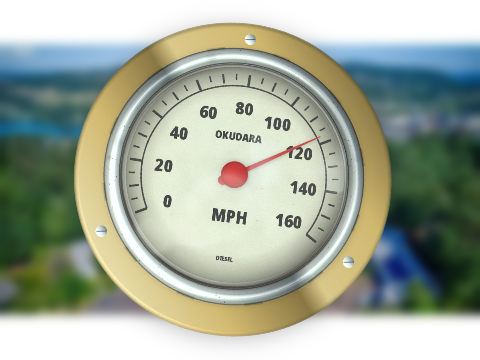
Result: 117.5
